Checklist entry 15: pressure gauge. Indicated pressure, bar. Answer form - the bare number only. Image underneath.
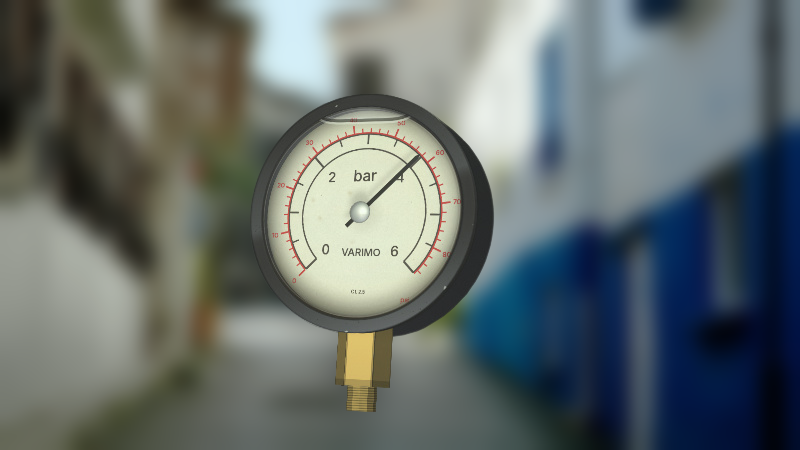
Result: 4
